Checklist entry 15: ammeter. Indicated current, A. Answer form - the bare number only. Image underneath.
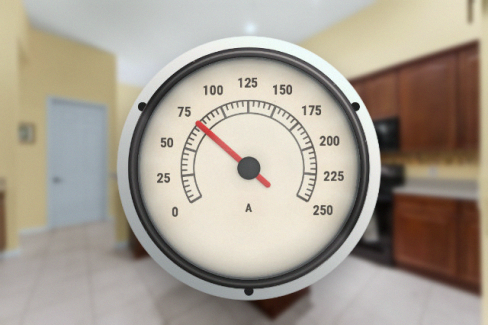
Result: 75
